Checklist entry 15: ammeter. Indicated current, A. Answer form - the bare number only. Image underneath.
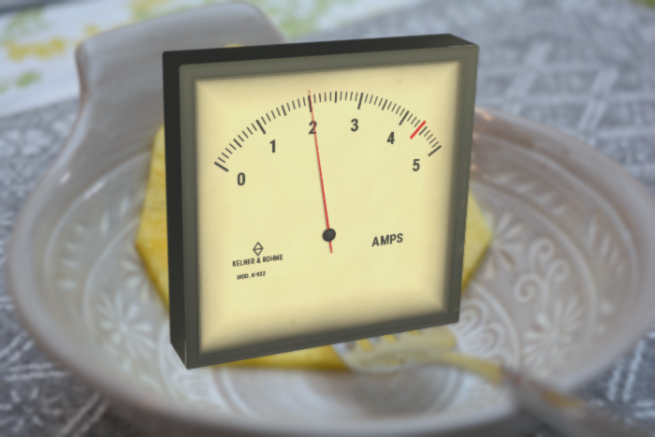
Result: 2
